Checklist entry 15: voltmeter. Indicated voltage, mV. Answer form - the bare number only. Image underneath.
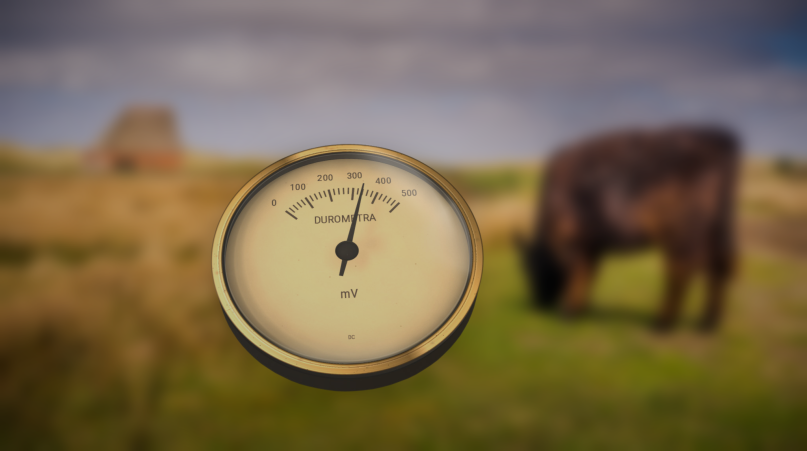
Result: 340
